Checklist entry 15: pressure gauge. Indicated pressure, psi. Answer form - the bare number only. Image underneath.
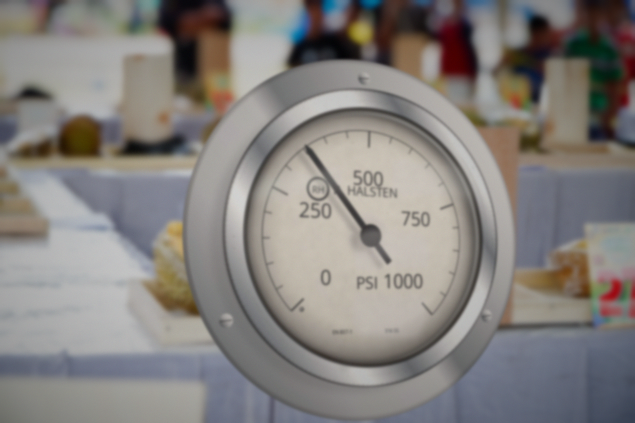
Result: 350
